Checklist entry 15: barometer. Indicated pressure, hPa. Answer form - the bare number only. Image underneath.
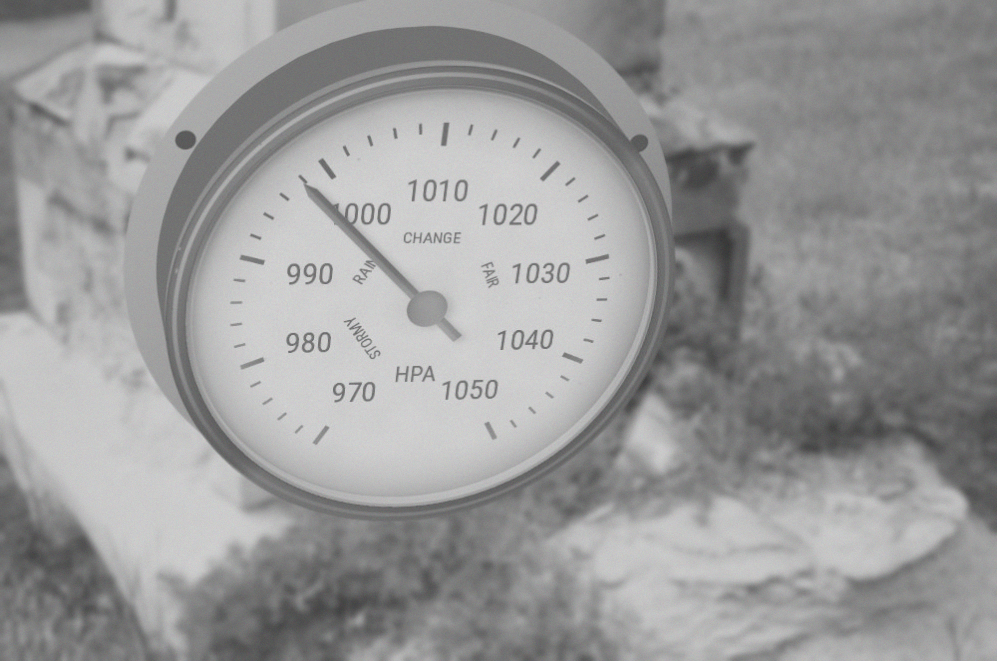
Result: 998
